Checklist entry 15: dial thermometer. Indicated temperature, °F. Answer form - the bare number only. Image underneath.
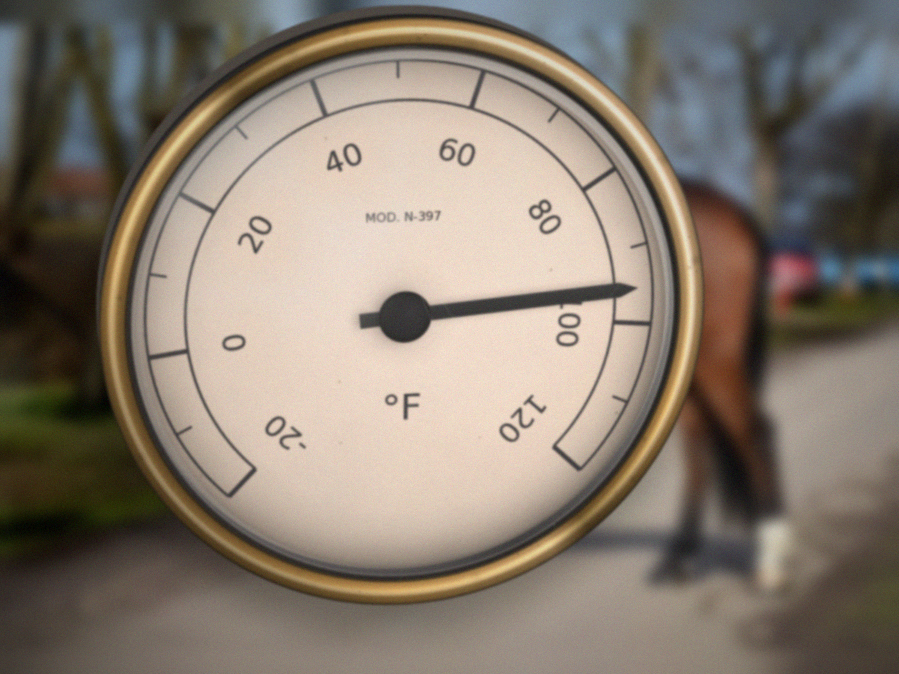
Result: 95
